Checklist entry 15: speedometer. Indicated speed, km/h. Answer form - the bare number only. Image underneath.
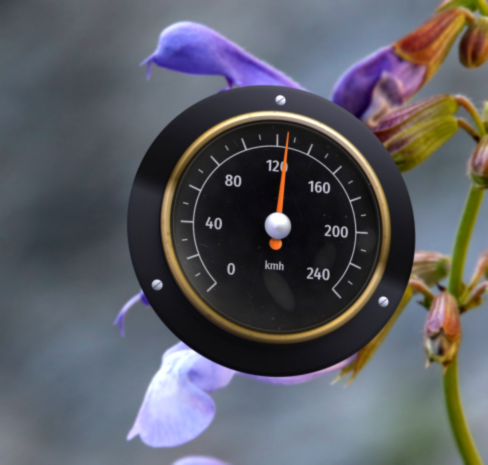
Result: 125
